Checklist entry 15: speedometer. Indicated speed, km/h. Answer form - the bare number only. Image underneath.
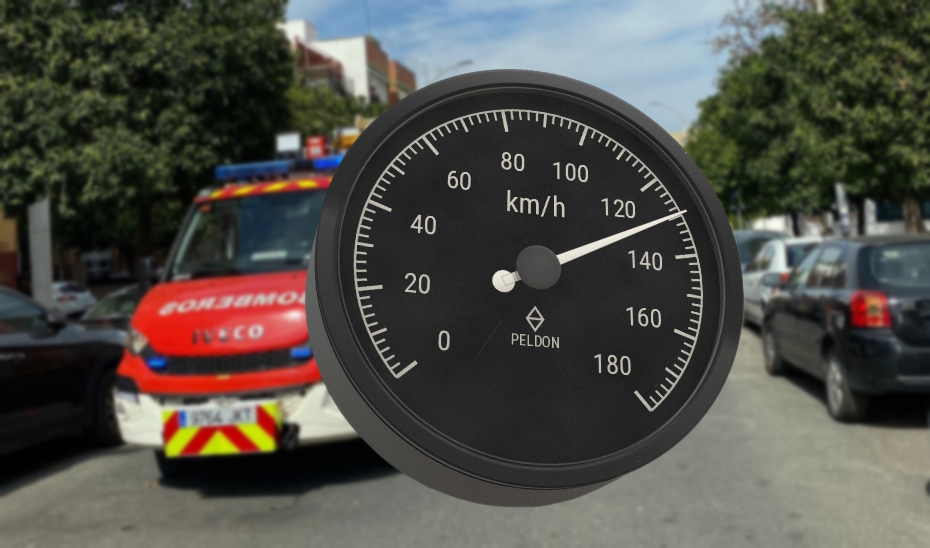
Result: 130
